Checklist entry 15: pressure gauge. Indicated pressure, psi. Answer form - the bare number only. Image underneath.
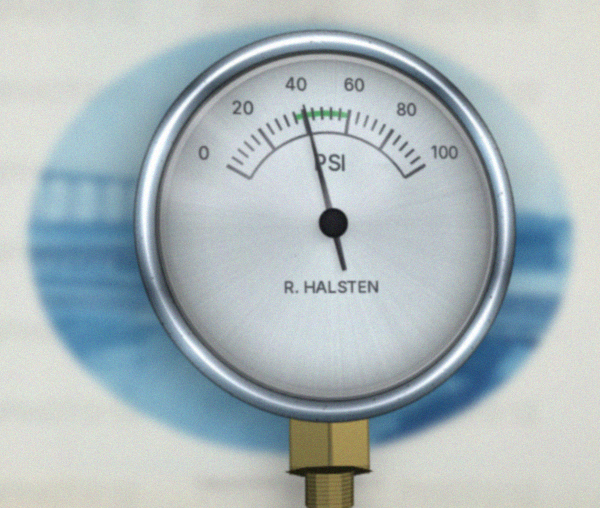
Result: 40
